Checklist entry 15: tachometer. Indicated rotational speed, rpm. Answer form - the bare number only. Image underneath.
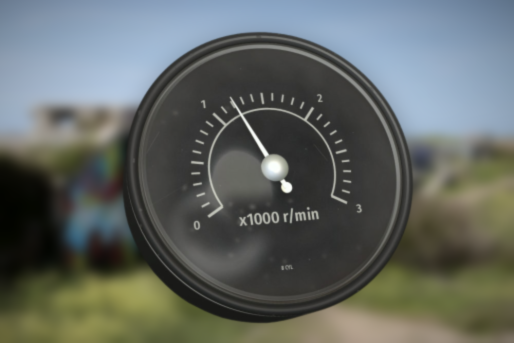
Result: 1200
